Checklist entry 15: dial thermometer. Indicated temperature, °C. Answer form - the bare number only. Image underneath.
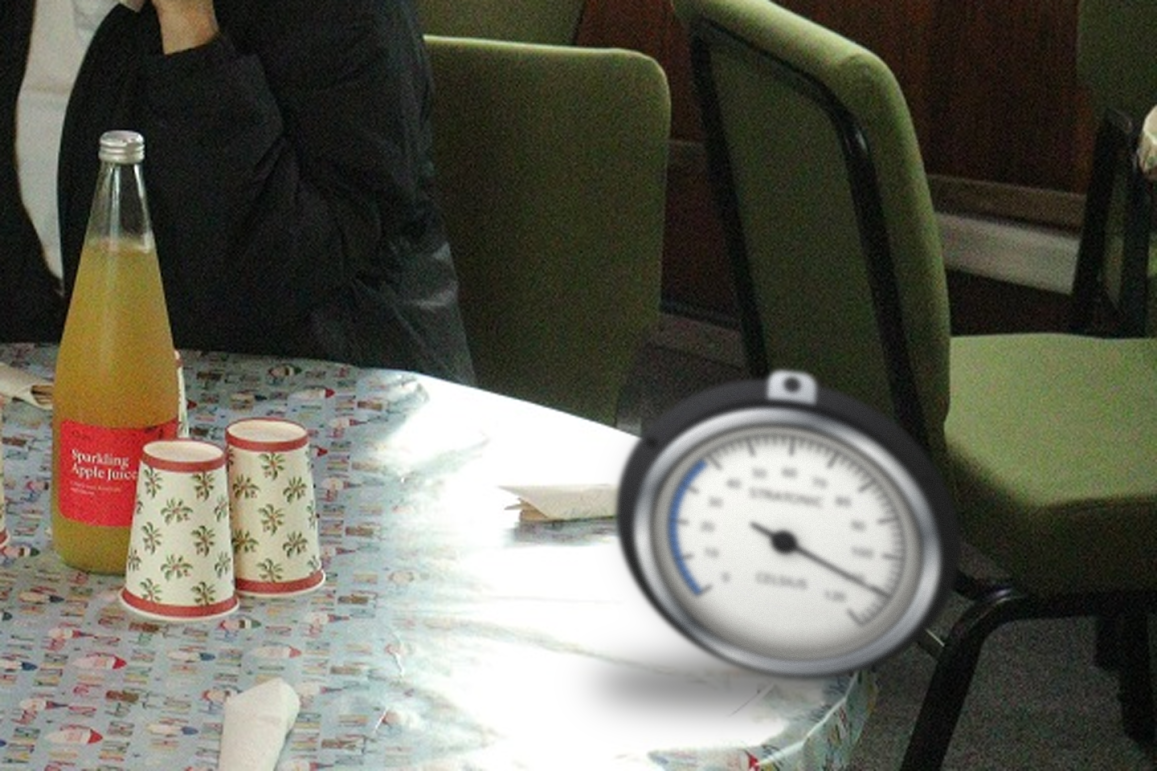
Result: 110
